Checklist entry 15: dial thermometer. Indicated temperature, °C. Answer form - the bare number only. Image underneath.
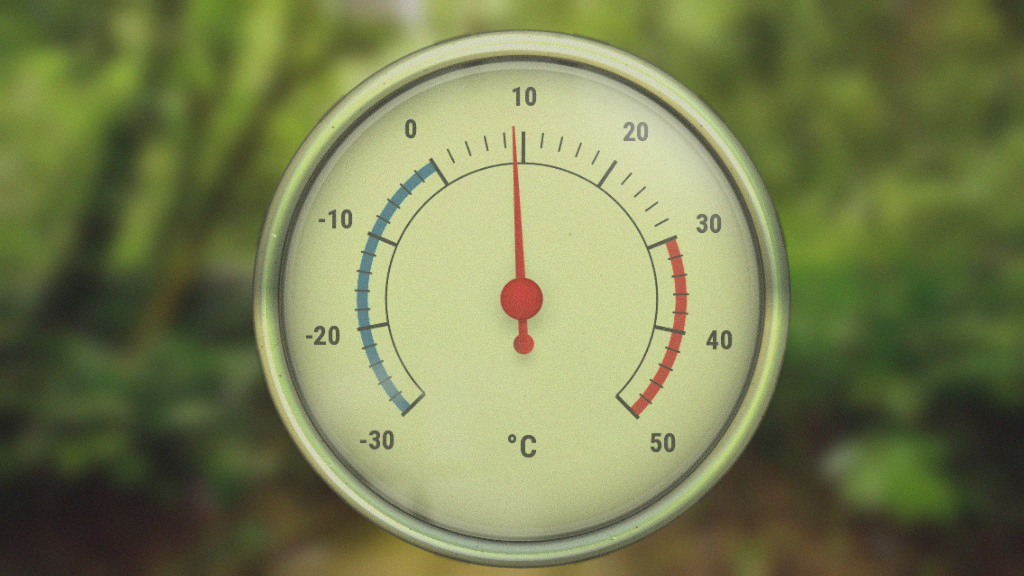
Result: 9
